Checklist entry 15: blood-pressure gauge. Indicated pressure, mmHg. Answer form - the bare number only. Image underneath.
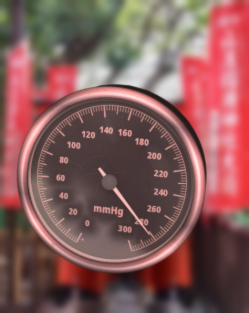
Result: 280
